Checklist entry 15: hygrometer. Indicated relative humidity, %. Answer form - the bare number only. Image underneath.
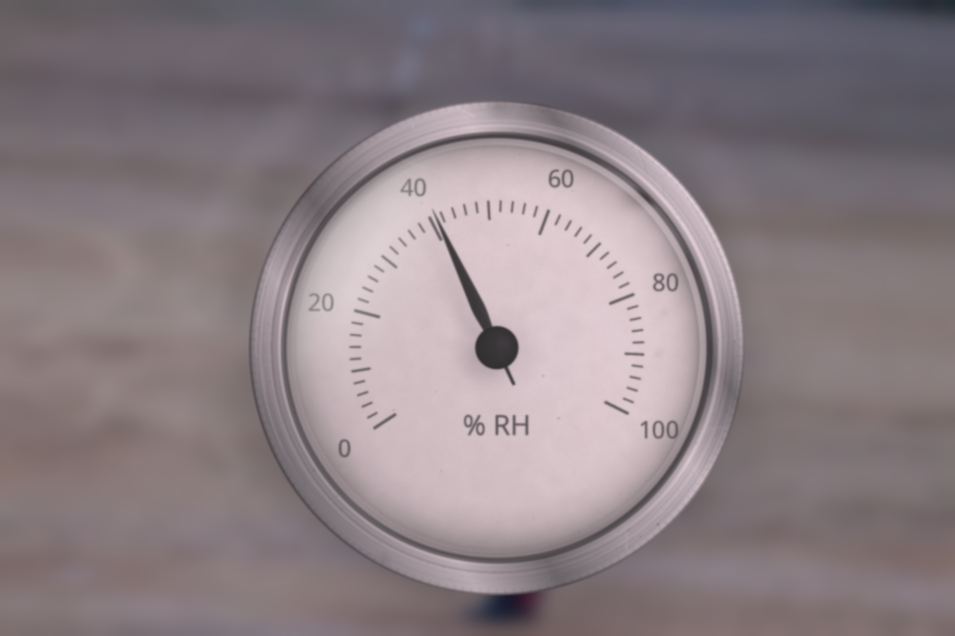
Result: 41
